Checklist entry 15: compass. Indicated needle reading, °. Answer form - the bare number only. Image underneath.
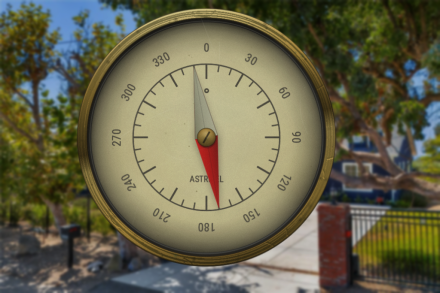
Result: 170
